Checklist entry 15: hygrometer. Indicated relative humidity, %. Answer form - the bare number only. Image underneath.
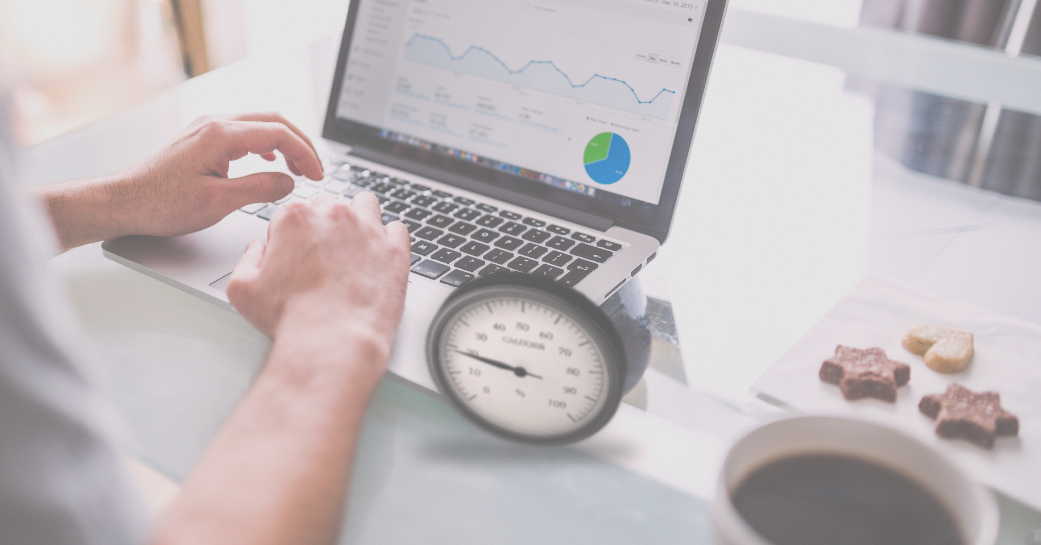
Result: 20
